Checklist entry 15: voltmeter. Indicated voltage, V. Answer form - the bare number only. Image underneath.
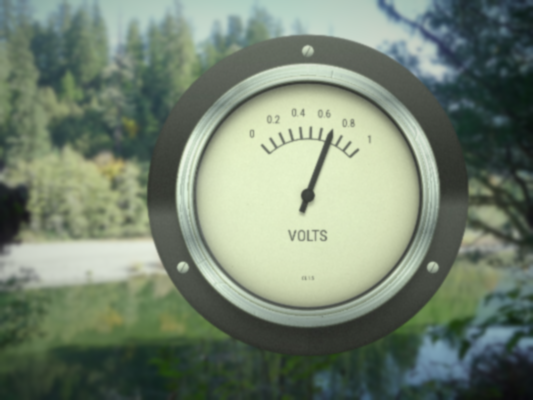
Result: 0.7
